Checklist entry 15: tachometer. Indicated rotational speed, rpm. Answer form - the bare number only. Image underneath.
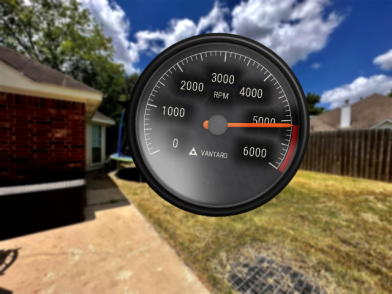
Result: 5100
